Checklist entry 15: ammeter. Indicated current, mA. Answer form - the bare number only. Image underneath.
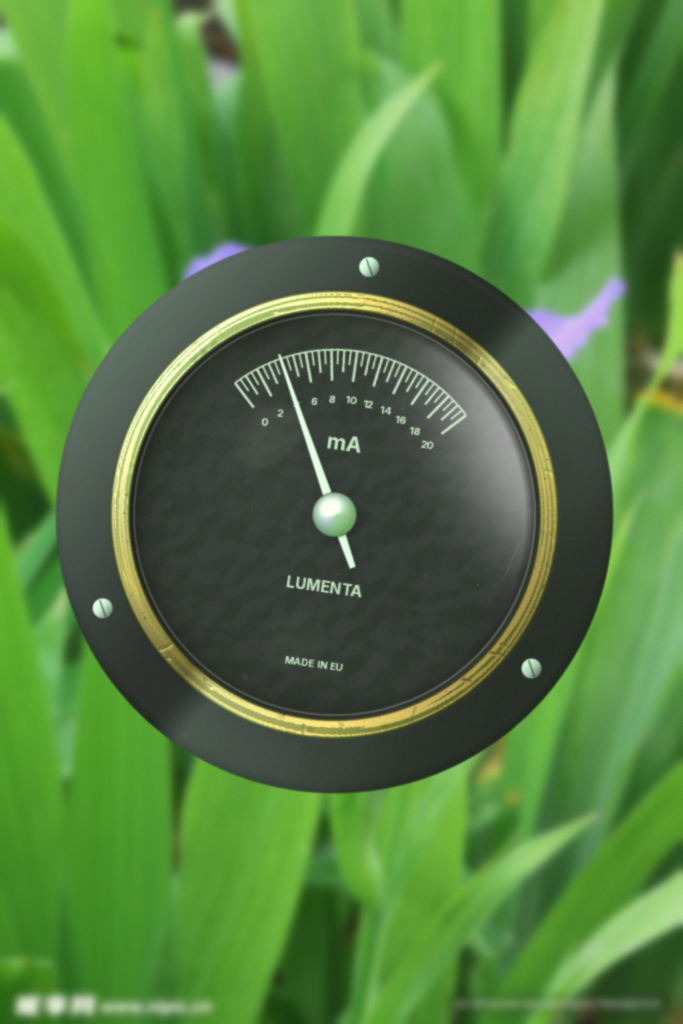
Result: 4
